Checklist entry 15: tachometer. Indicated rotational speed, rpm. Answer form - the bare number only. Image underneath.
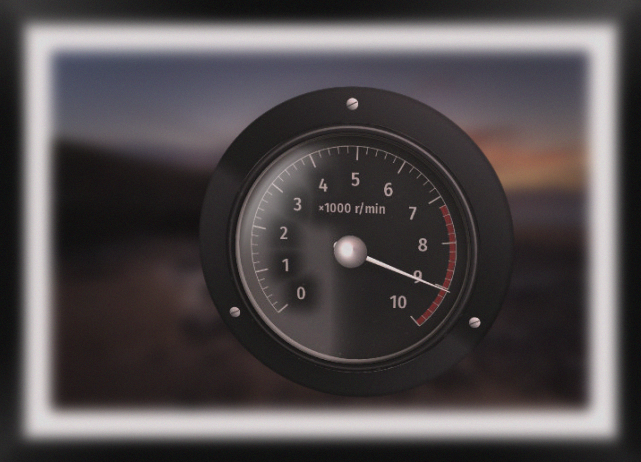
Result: 9000
